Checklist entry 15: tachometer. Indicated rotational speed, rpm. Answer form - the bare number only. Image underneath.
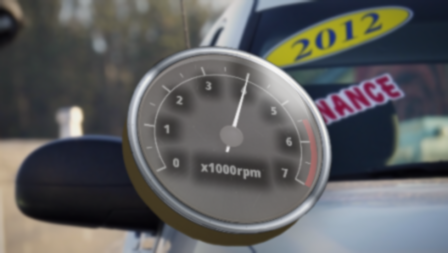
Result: 4000
